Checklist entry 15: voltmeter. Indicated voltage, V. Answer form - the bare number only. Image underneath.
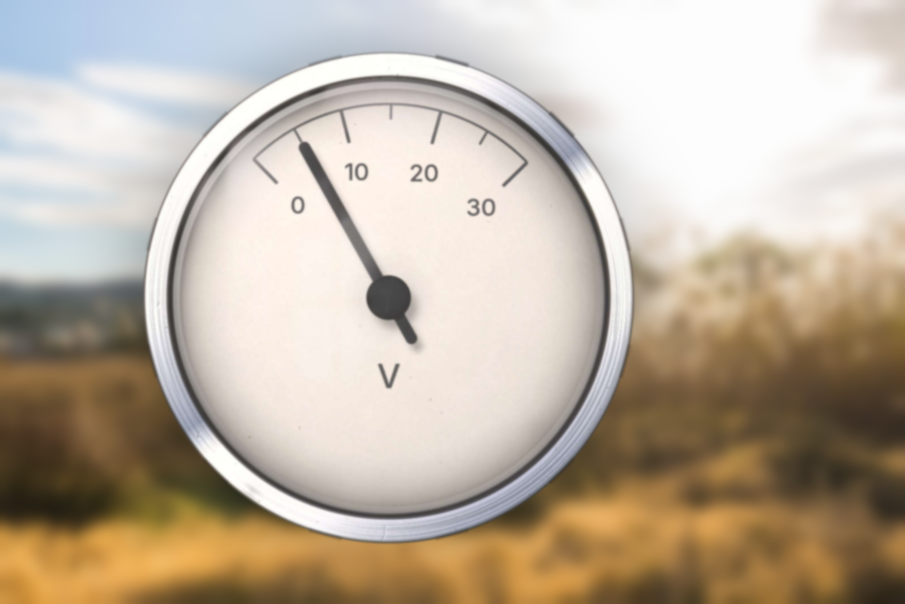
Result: 5
